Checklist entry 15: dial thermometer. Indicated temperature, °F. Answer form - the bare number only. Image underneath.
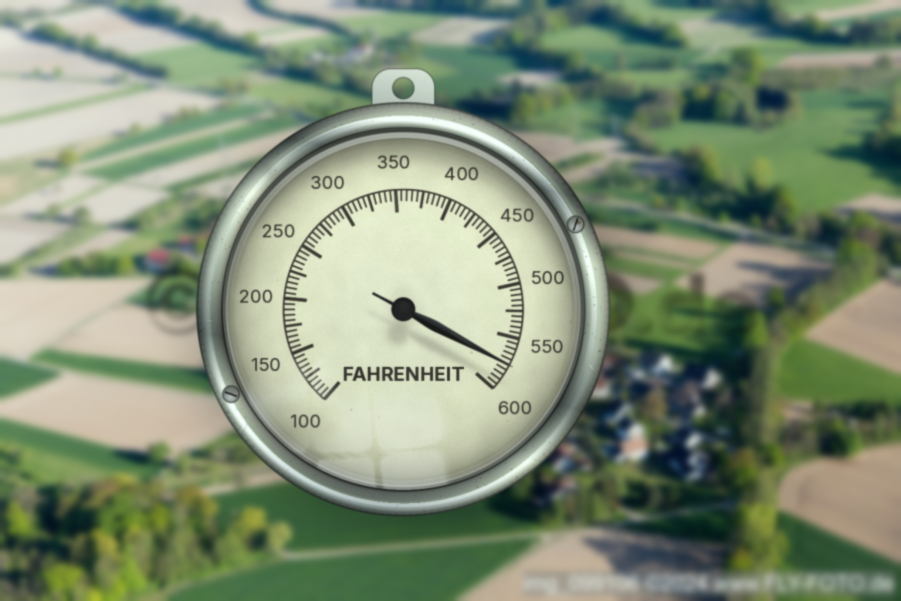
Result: 575
